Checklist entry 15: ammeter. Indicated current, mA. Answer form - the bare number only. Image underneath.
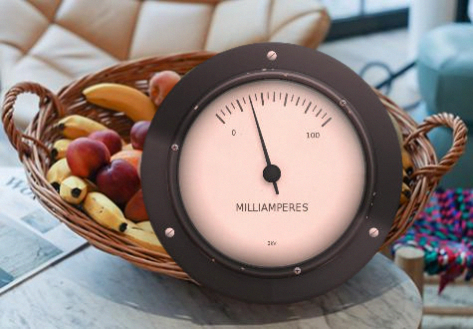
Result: 30
